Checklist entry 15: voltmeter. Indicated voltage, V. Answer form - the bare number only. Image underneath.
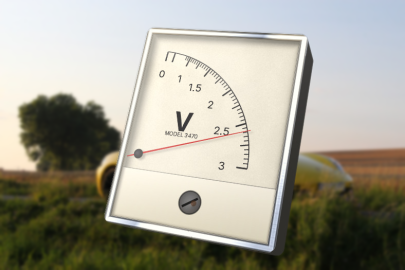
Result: 2.6
